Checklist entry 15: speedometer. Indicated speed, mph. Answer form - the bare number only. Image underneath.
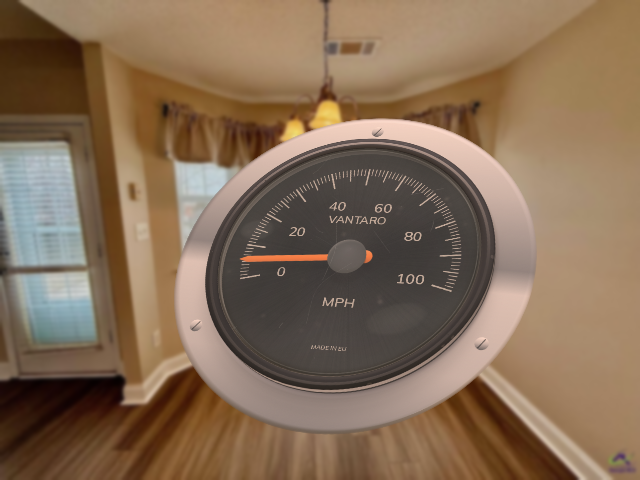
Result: 5
